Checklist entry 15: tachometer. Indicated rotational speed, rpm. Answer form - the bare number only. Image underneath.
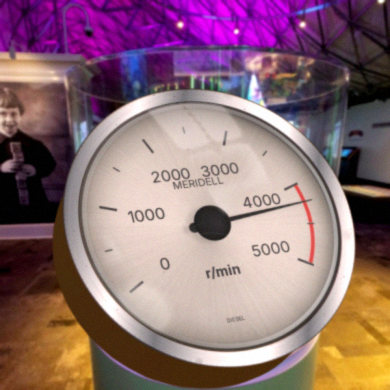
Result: 4250
